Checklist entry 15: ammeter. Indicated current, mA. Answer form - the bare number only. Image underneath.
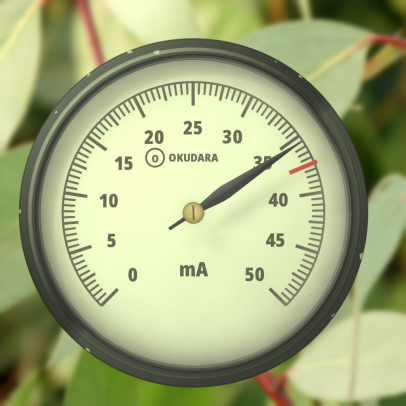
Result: 35.5
